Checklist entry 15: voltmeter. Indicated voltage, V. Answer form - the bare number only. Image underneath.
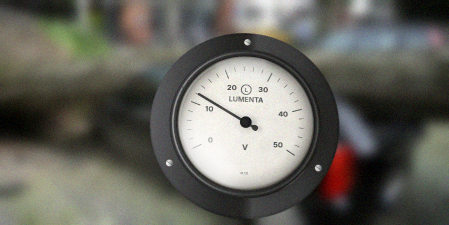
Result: 12
